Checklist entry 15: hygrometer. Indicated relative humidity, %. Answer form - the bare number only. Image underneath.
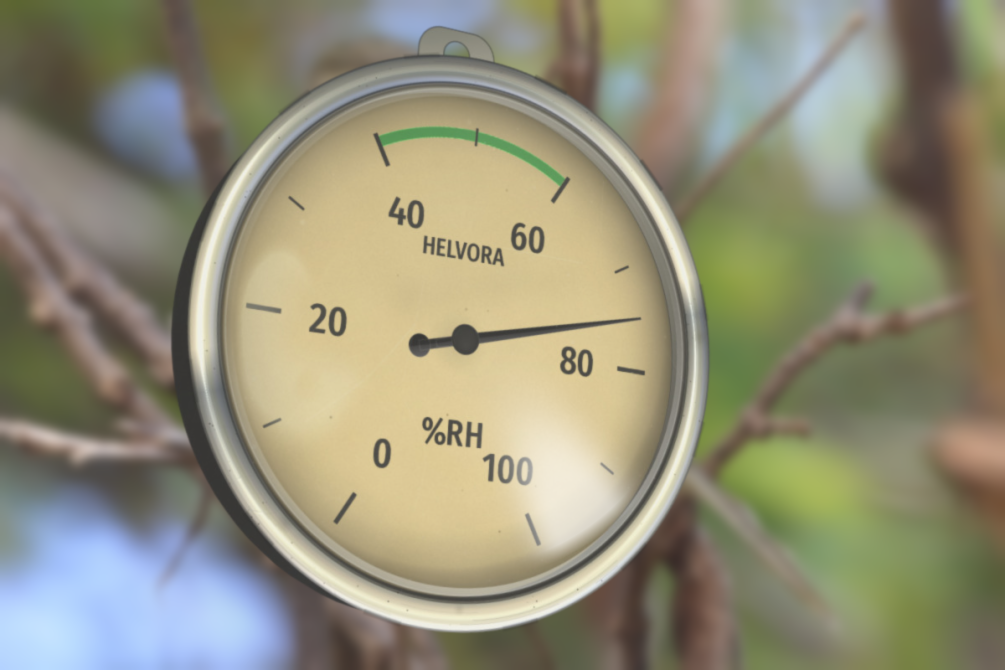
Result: 75
